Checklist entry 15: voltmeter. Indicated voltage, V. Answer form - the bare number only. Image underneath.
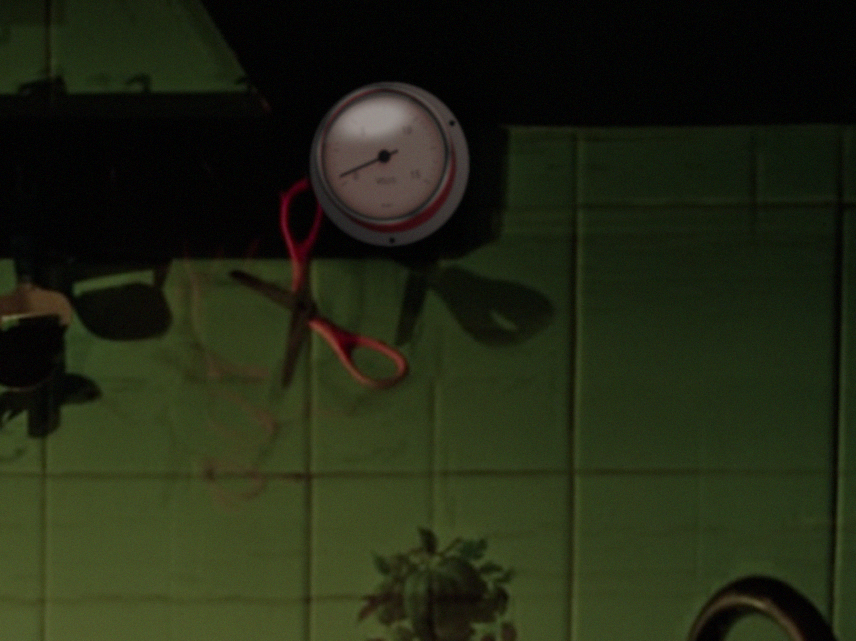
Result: 0.5
